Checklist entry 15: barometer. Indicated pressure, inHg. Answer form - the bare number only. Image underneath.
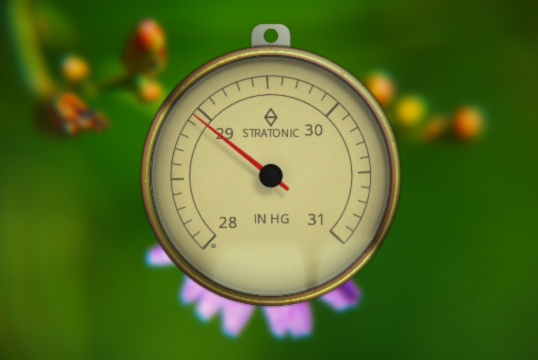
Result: 28.95
